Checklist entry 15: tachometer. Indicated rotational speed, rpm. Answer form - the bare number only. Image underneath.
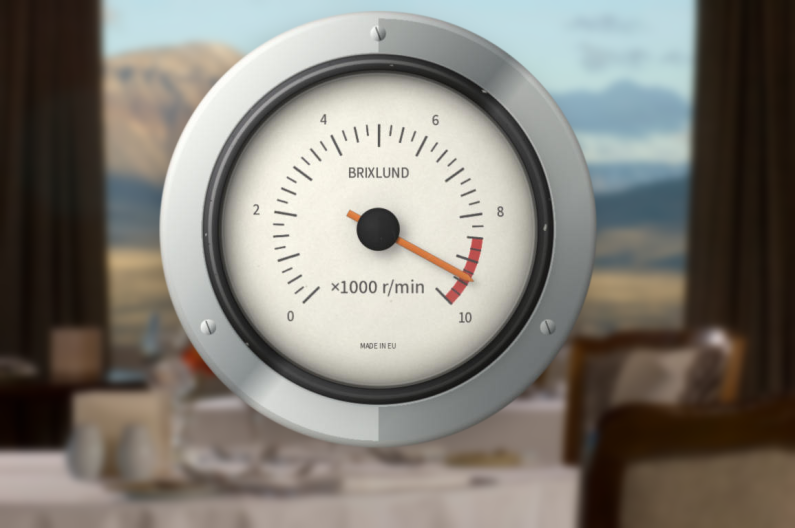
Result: 9375
